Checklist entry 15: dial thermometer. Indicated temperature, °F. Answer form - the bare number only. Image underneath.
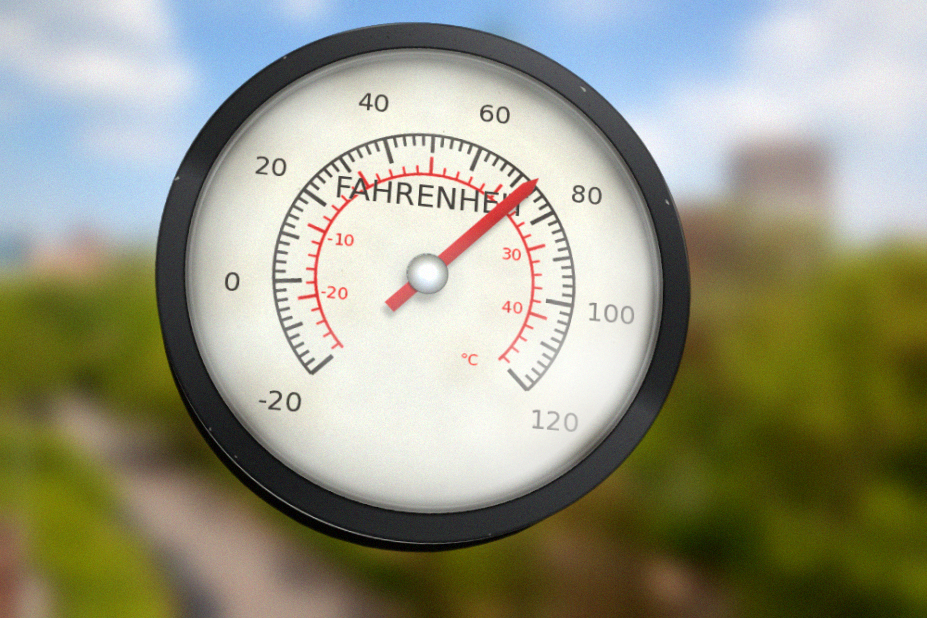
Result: 73
